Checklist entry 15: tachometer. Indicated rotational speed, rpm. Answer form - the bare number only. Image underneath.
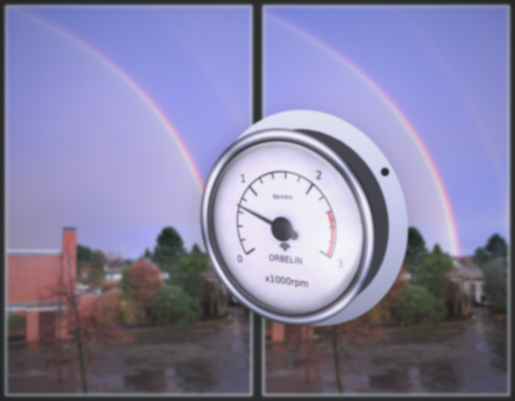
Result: 700
